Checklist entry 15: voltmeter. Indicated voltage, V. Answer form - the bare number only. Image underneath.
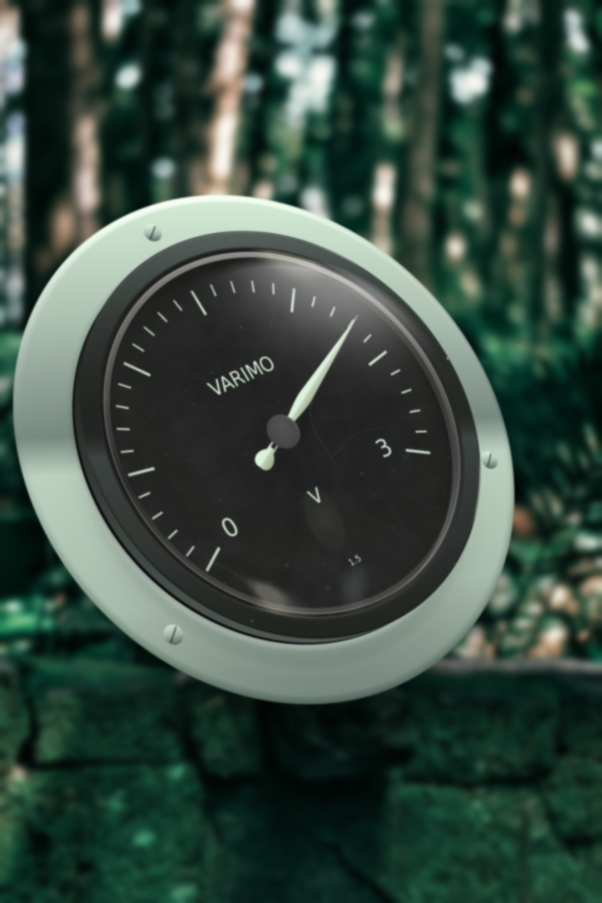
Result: 2.3
